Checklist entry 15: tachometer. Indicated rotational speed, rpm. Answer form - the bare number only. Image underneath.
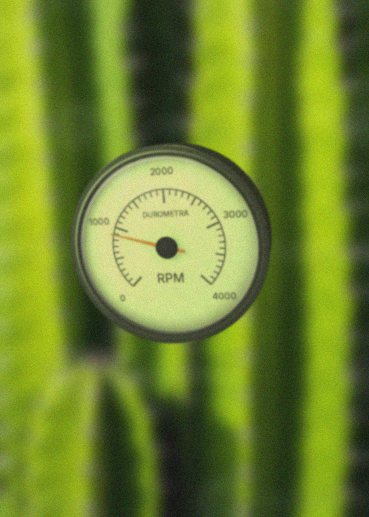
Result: 900
